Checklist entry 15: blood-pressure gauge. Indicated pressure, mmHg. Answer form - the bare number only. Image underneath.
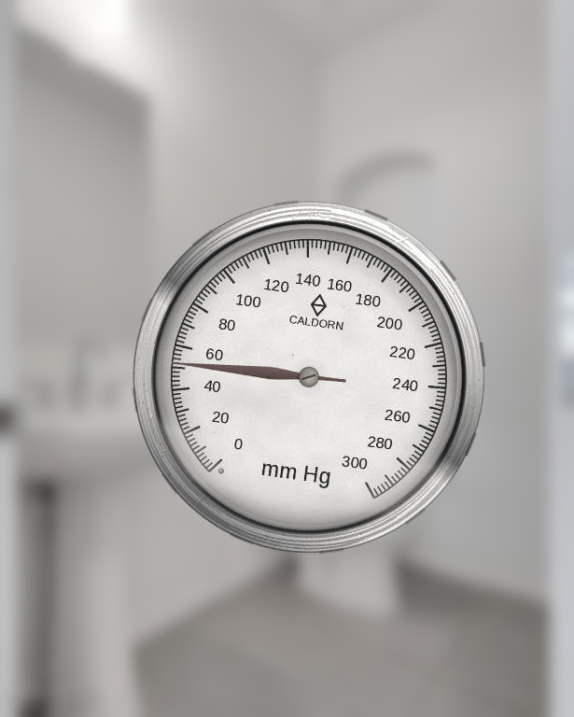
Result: 52
